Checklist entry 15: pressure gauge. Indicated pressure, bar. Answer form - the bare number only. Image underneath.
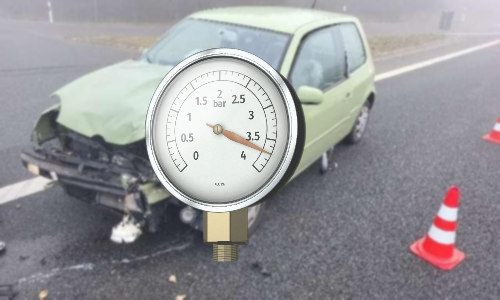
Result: 3.7
